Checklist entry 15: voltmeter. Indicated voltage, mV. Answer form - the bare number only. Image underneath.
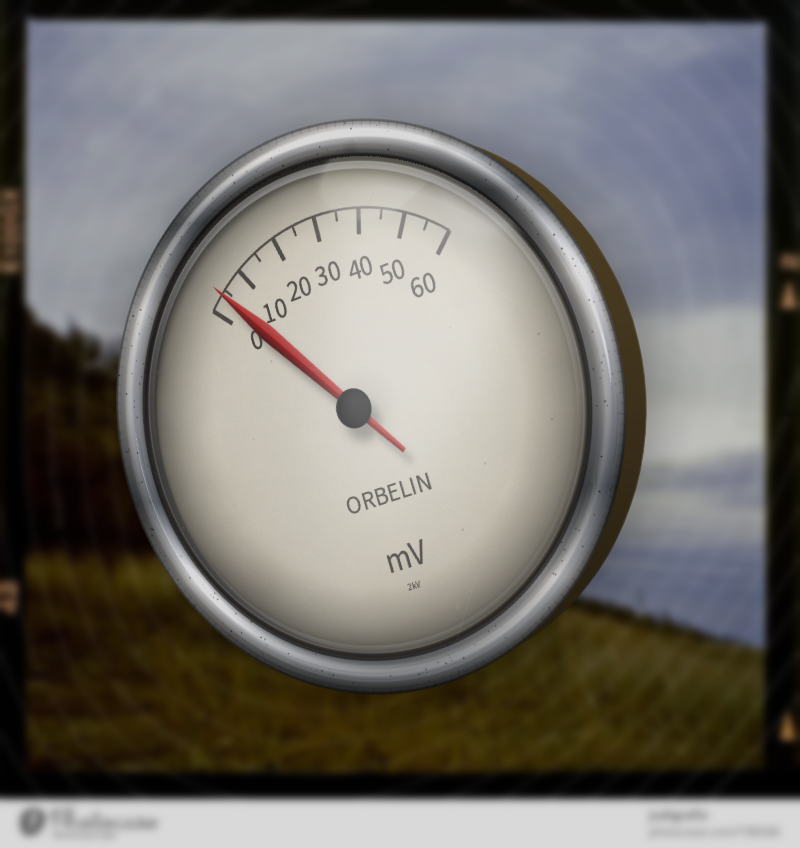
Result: 5
